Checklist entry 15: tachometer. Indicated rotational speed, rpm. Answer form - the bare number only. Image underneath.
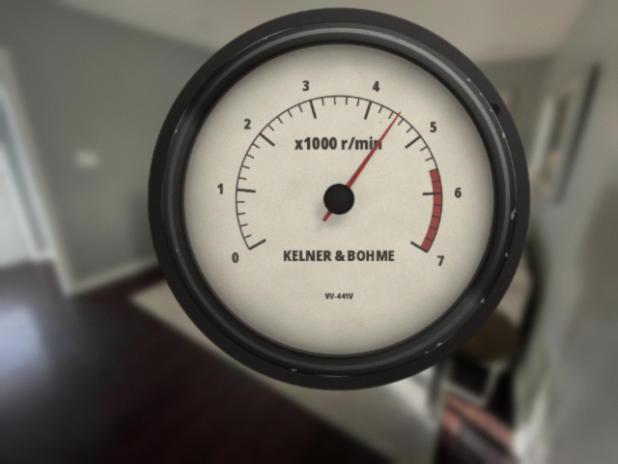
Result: 4500
